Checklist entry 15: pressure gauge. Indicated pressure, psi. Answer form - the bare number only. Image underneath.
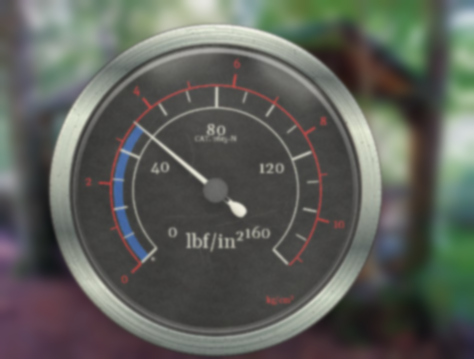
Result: 50
